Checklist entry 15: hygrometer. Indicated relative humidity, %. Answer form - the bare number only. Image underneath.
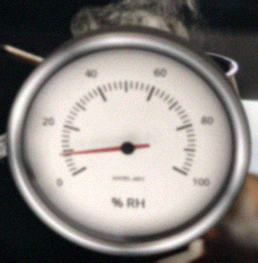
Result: 10
